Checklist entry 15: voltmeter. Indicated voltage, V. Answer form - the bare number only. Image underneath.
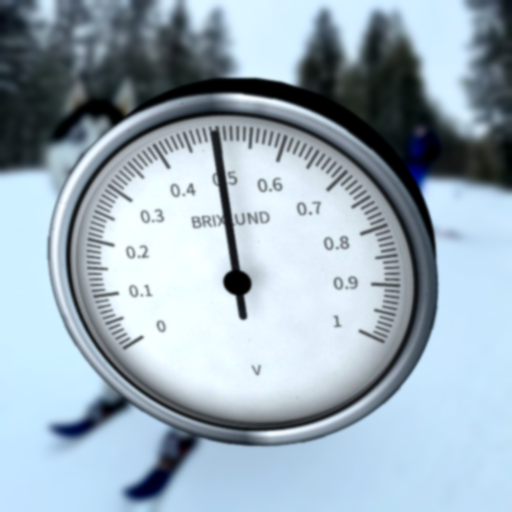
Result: 0.5
